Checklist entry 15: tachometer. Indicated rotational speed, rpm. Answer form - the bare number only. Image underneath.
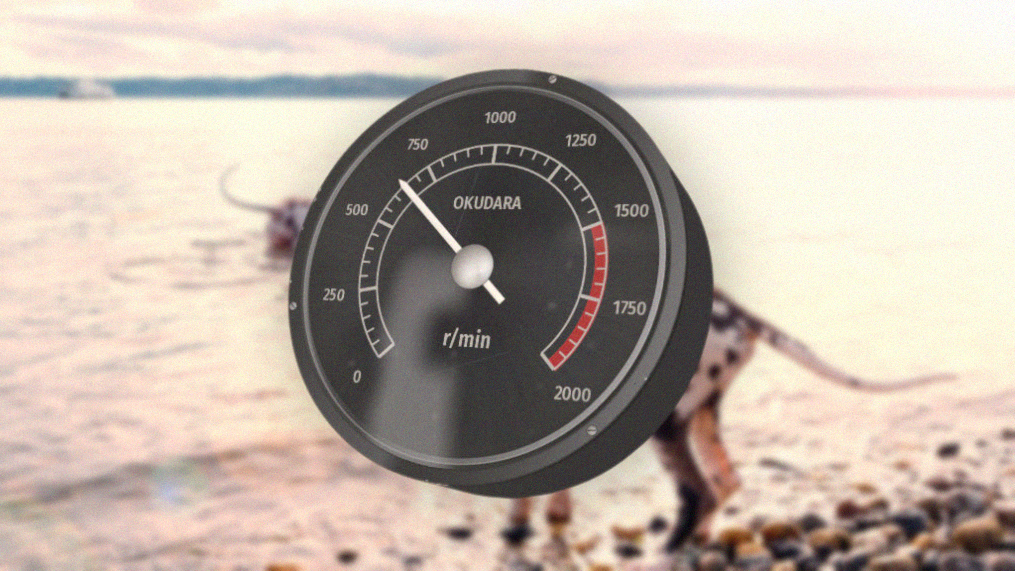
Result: 650
